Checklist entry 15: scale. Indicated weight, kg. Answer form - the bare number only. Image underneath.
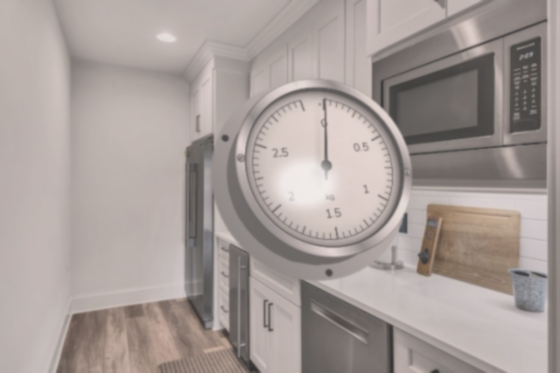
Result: 0
